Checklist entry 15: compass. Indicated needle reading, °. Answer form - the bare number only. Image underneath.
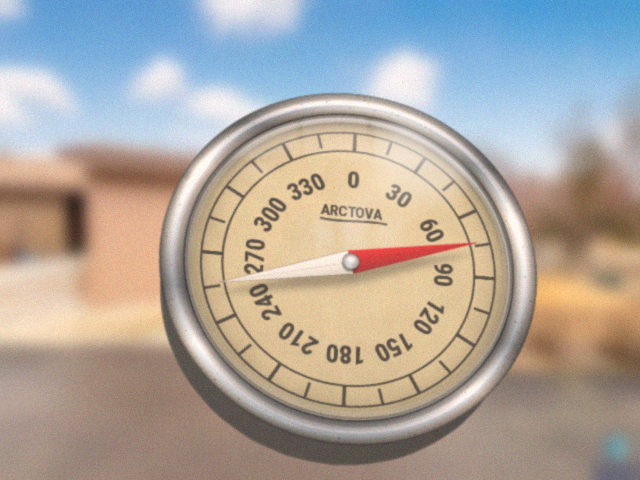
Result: 75
